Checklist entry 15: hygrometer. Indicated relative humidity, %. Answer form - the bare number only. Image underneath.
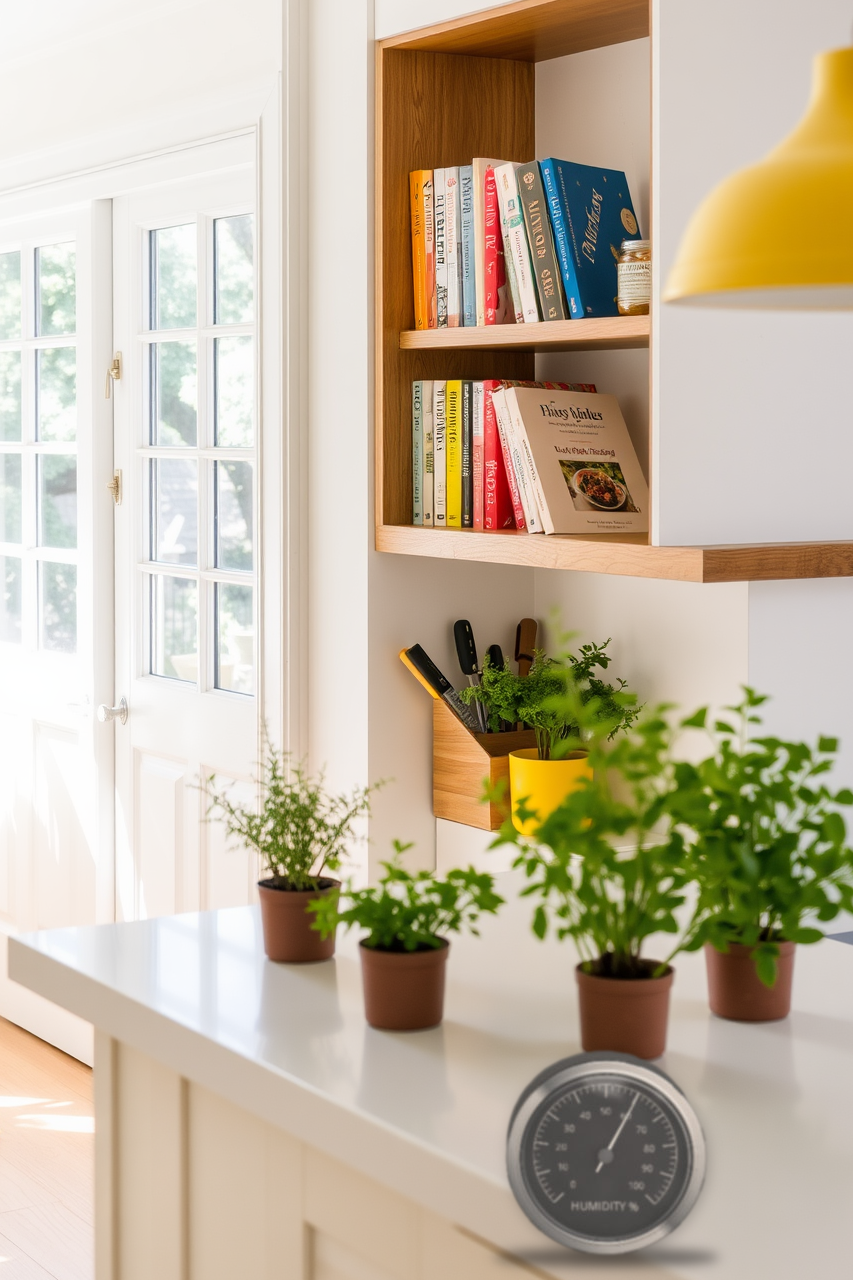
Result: 60
